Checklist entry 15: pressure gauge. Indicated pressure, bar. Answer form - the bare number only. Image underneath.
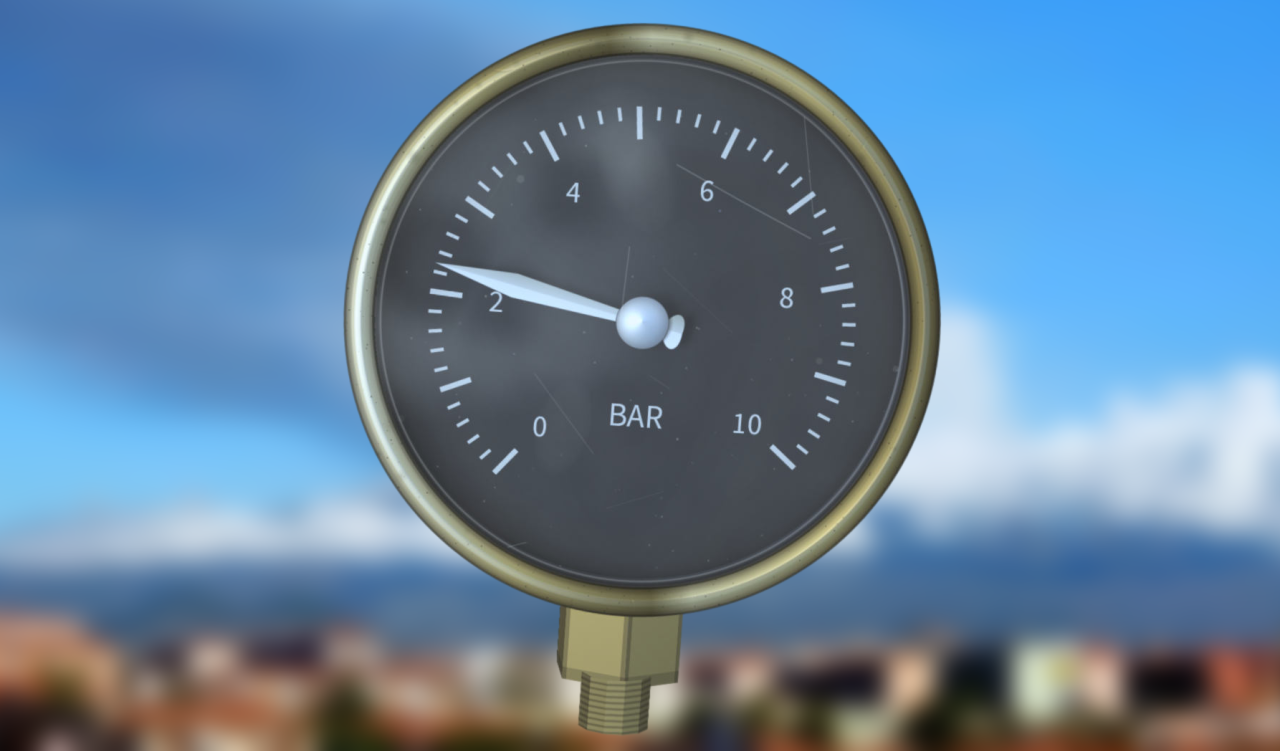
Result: 2.3
